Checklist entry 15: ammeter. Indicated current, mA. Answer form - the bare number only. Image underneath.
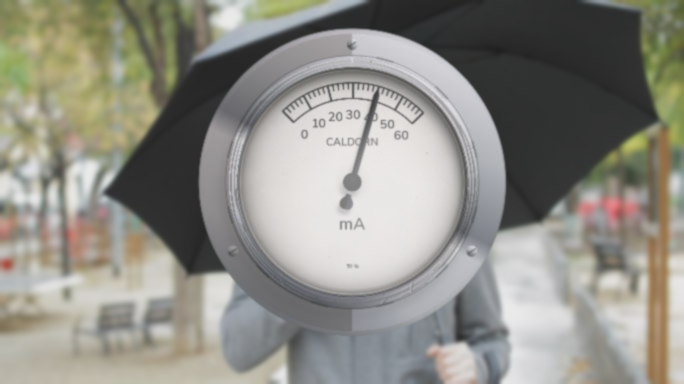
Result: 40
